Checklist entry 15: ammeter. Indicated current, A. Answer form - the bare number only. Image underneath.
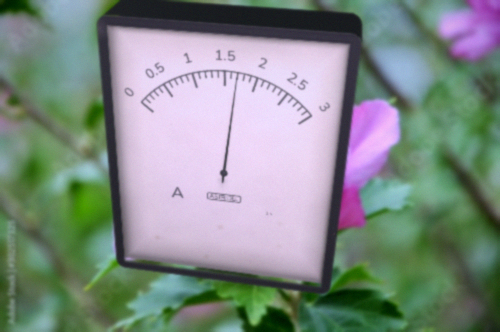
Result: 1.7
